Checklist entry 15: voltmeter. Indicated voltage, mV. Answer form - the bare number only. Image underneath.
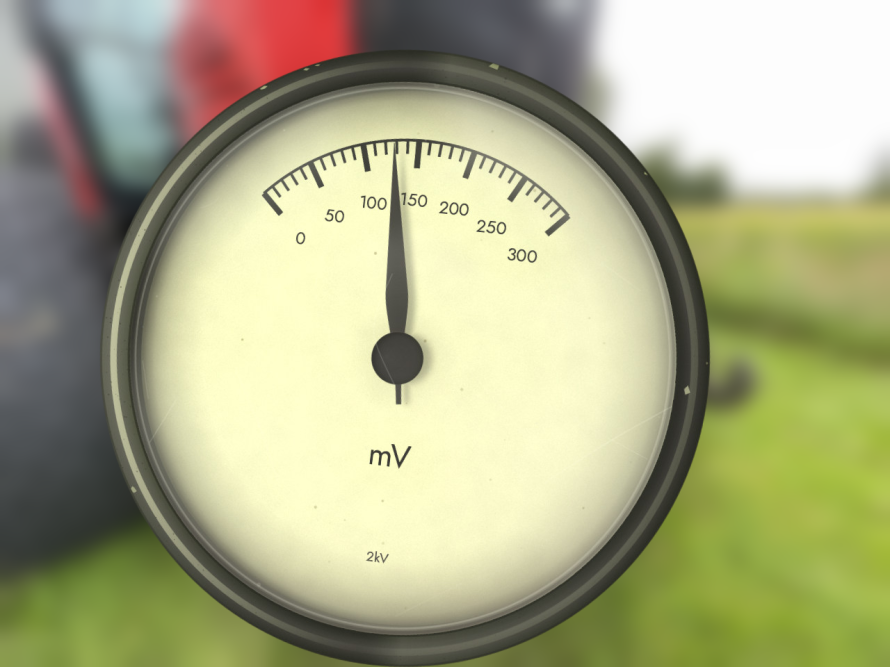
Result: 130
